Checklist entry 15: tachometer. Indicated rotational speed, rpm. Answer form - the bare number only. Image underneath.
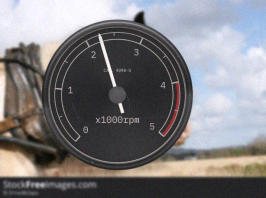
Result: 2250
